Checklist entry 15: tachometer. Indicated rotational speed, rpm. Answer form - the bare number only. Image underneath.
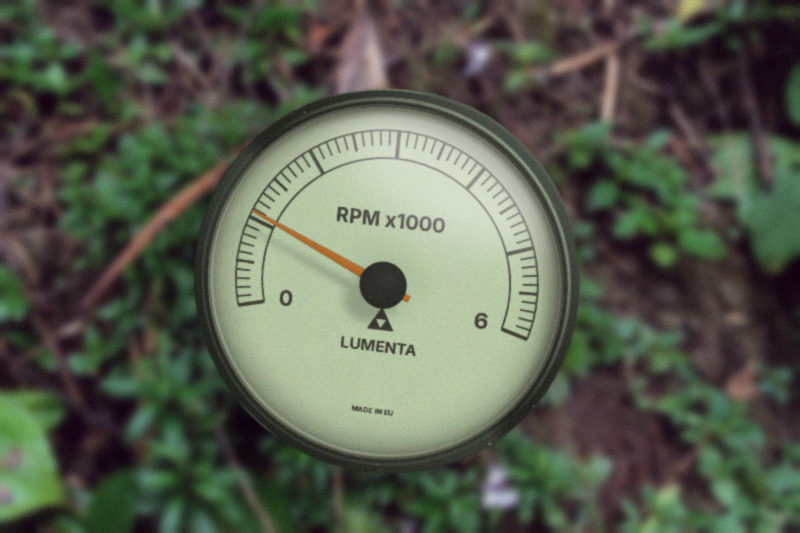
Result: 1100
